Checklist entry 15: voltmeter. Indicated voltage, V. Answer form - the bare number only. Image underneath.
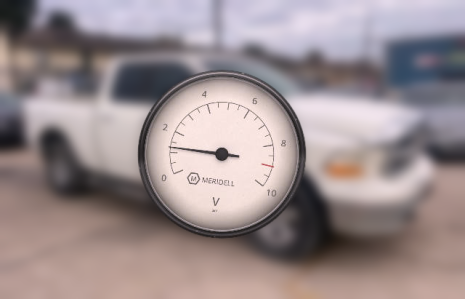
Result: 1.25
